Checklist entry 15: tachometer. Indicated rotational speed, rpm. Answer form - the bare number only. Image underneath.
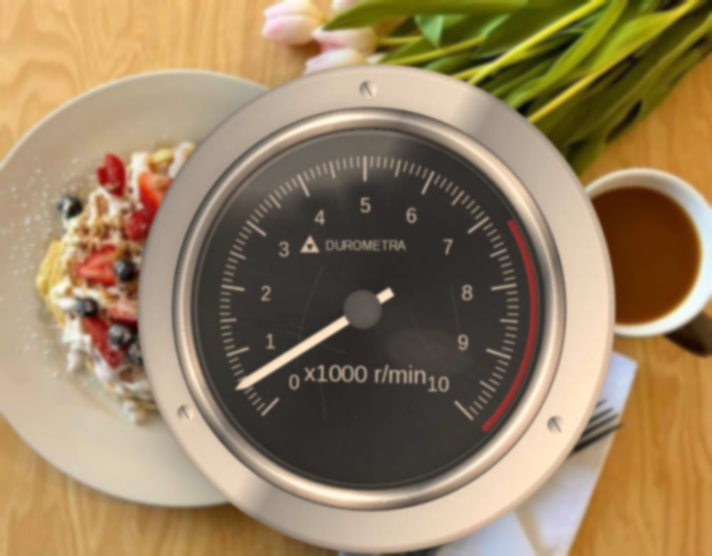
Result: 500
